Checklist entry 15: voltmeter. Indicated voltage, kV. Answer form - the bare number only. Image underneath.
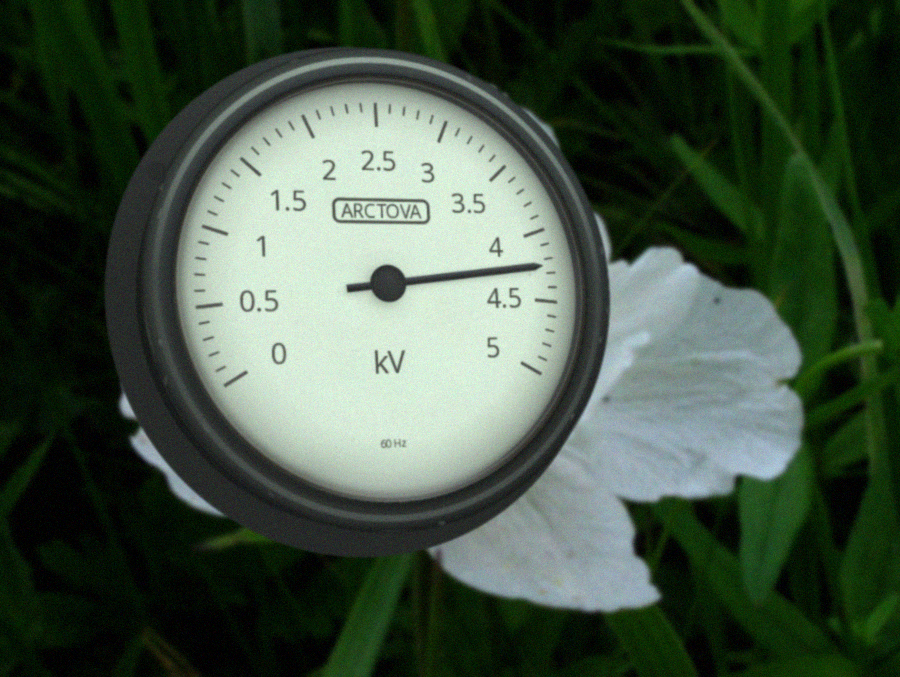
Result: 4.25
